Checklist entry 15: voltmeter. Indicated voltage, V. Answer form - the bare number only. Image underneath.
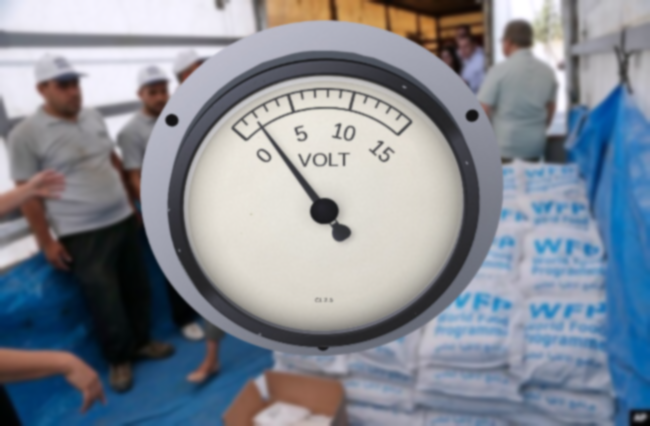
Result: 2
